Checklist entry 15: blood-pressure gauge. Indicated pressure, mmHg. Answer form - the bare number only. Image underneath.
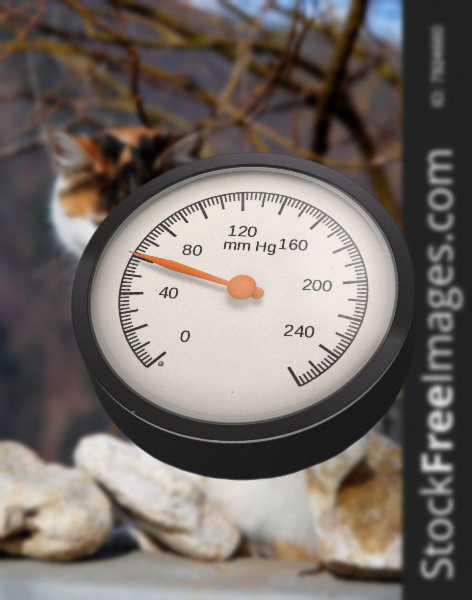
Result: 60
